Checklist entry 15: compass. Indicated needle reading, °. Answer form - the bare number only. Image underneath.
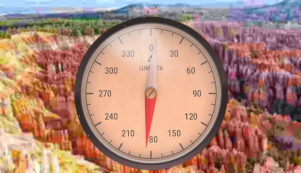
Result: 185
